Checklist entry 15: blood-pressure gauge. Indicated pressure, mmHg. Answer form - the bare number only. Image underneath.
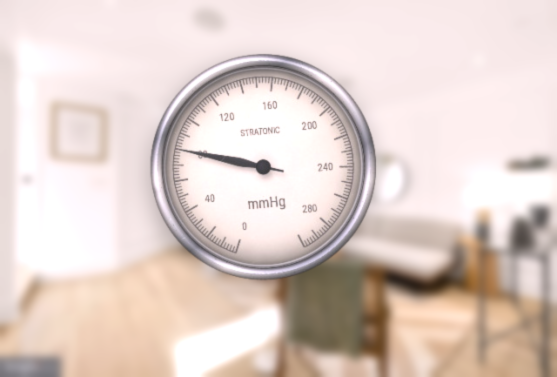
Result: 80
